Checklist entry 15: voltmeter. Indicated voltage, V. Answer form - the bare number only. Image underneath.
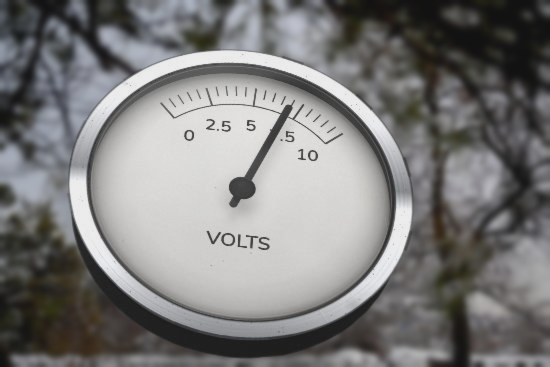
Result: 7
